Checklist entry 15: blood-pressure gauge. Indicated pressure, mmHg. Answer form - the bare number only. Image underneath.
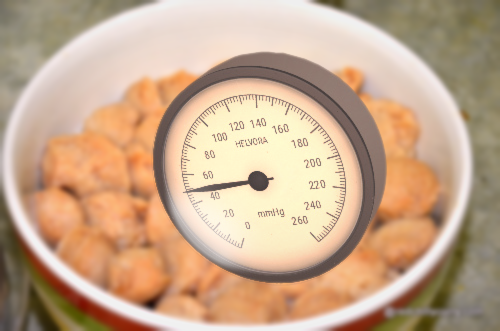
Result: 50
